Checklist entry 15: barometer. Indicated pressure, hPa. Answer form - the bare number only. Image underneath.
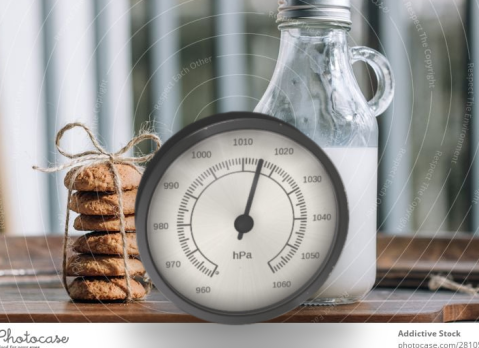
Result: 1015
